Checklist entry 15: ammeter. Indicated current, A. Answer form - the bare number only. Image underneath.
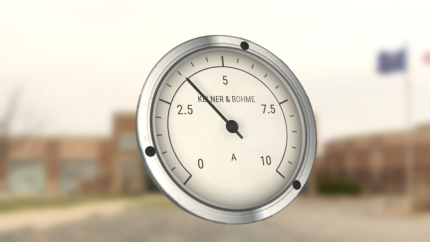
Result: 3.5
